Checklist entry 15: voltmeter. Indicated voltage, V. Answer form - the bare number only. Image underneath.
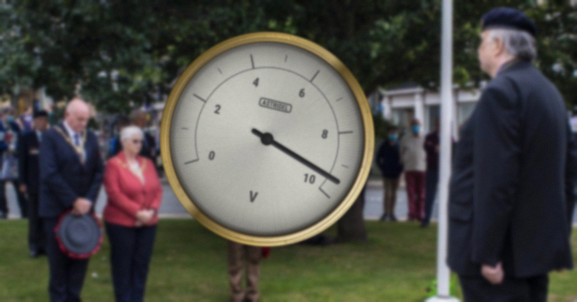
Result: 9.5
